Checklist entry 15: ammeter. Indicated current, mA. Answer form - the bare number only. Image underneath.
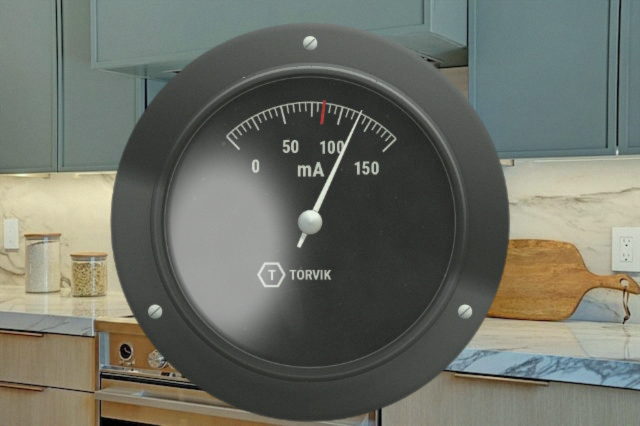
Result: 115
